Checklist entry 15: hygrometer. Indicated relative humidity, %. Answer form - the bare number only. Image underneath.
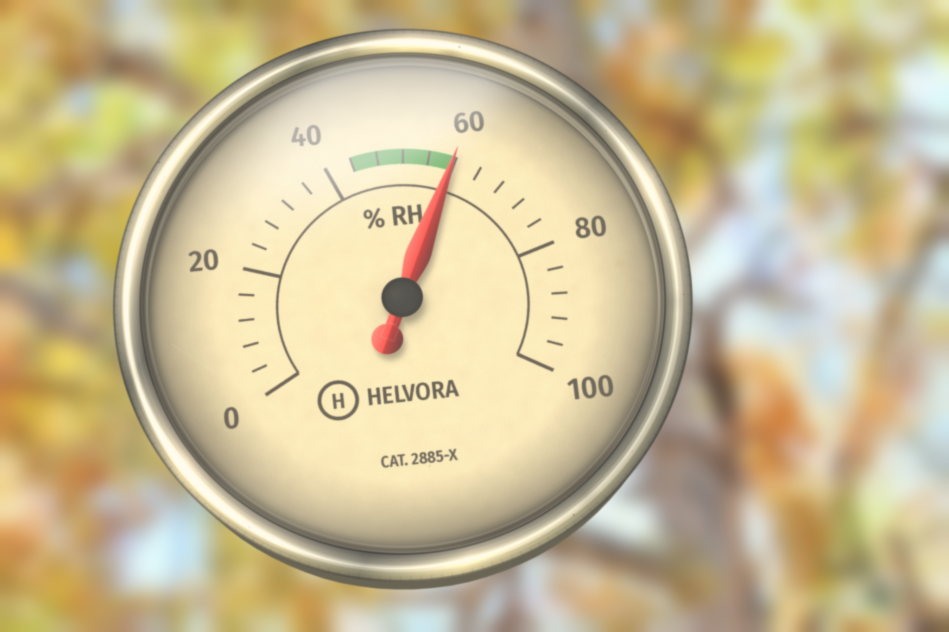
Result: 60
